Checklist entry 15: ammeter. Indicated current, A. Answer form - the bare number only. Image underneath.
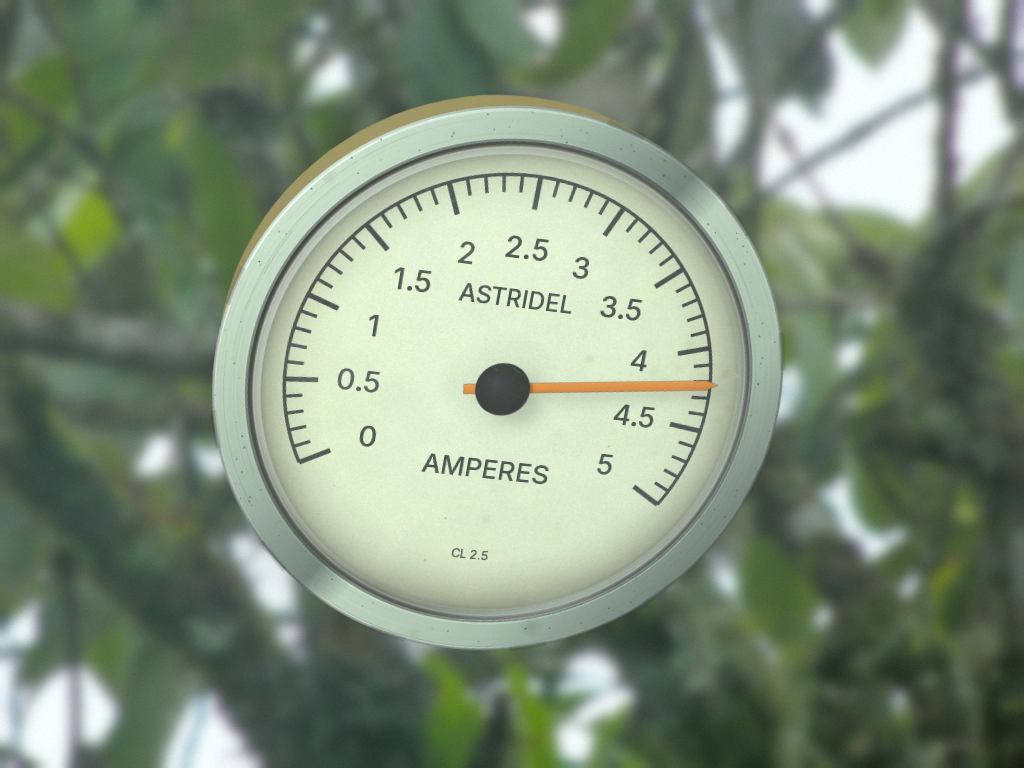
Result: 4.2
